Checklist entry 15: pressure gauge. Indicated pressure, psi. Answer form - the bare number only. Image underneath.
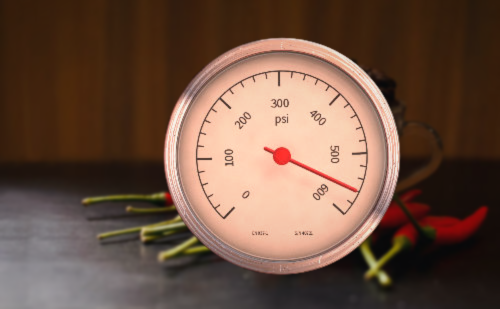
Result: 560
